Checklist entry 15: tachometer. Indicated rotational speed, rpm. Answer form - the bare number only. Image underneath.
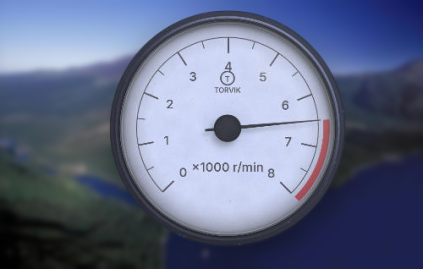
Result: 6500
